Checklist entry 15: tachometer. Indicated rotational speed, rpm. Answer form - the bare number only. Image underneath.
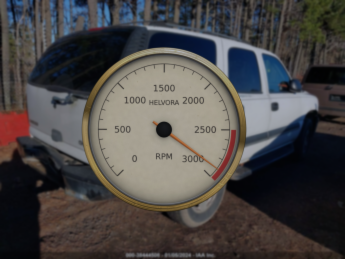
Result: 2900
